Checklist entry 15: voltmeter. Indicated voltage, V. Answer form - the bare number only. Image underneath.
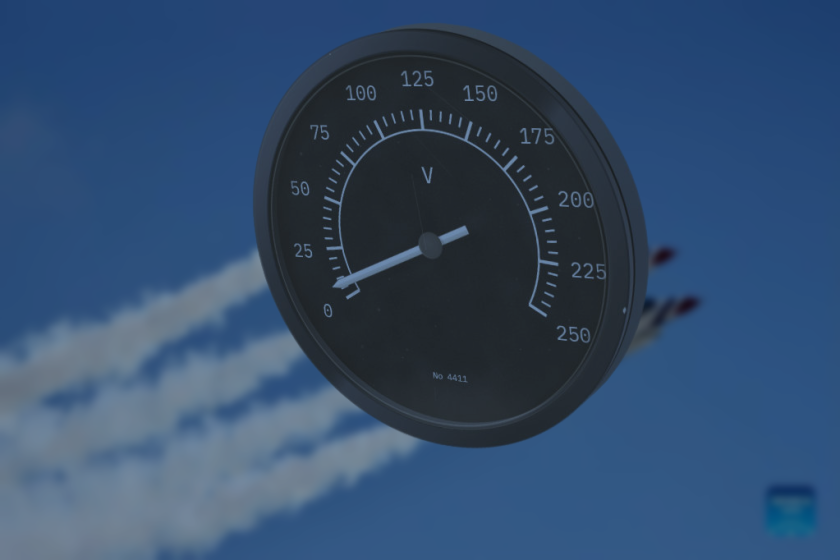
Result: 7.5
